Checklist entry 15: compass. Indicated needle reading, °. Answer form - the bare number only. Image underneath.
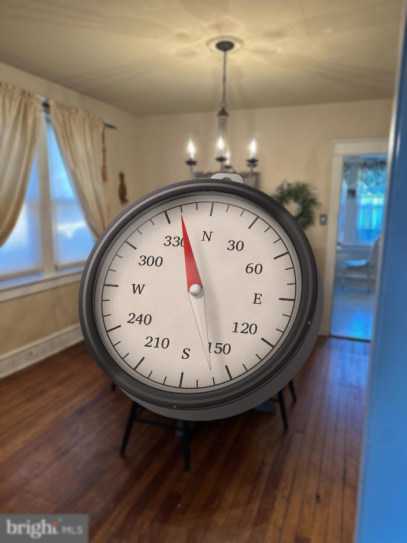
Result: 340
